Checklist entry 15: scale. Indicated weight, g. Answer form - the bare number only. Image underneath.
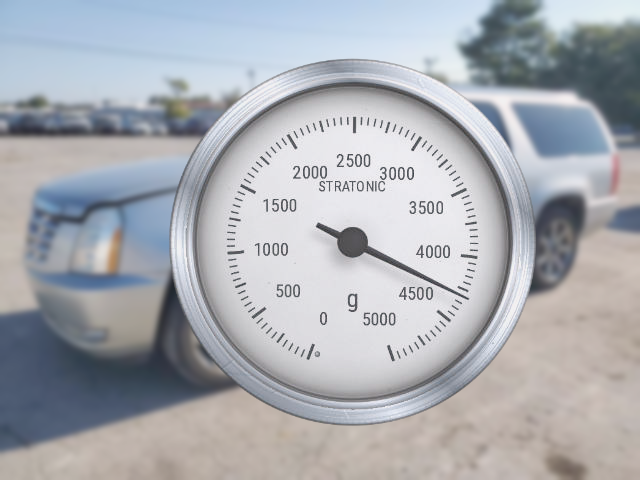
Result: 4300
